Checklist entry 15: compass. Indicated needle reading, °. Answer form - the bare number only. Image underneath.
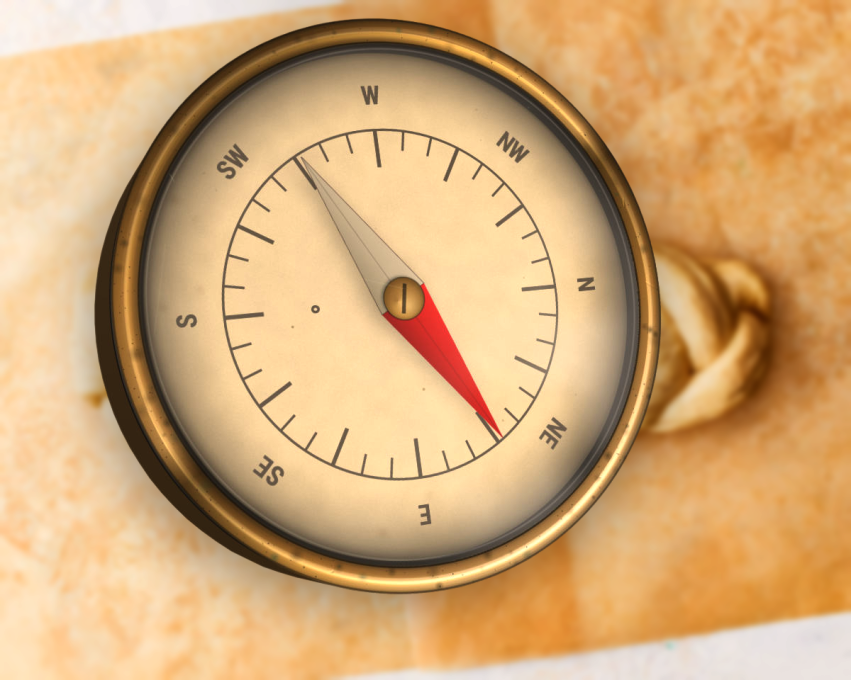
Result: 60
